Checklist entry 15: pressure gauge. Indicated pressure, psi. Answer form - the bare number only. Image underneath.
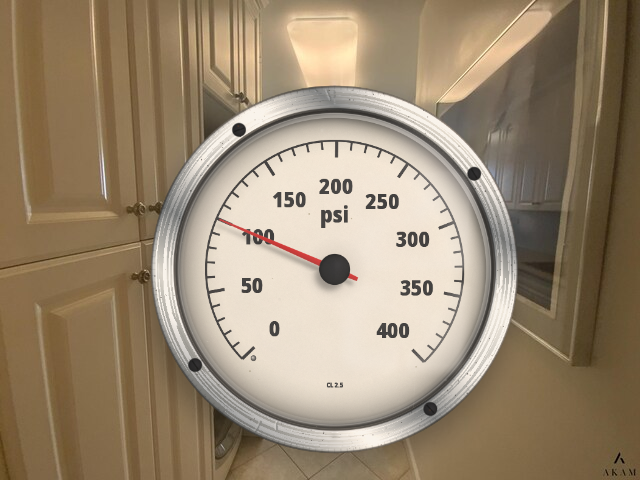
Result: 100
